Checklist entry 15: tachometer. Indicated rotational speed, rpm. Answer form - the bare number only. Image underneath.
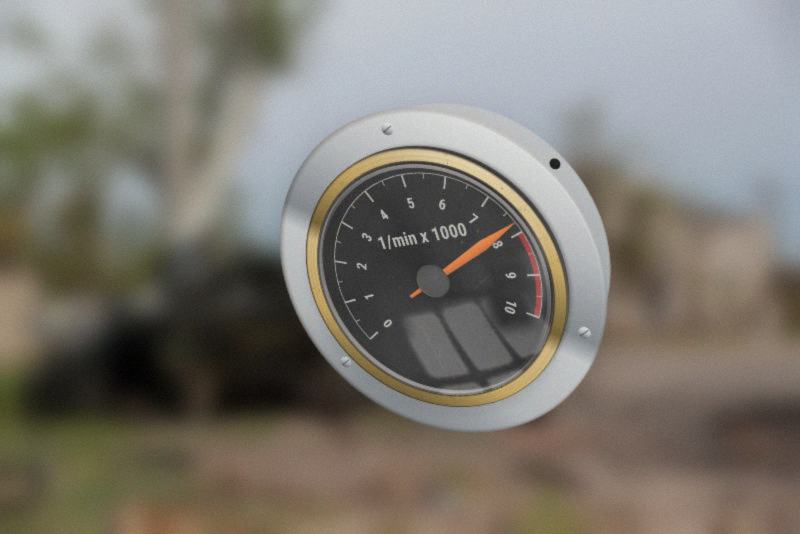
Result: 7750
